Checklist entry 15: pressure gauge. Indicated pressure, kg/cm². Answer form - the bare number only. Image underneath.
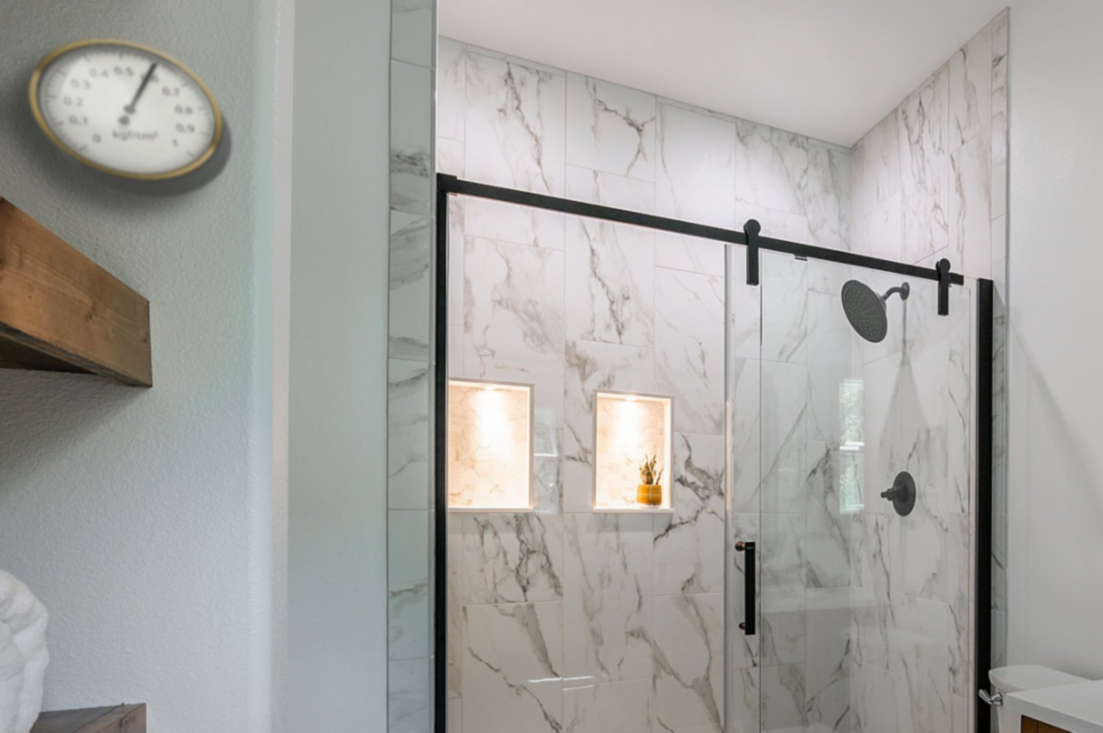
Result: 0.6
